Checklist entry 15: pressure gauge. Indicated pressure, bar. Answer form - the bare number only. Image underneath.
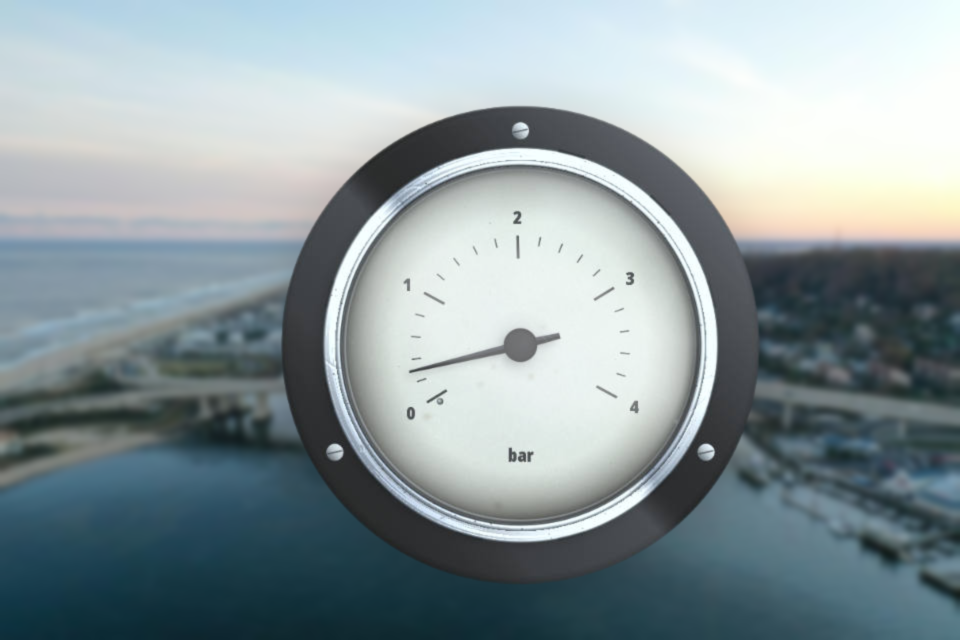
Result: 0.3
